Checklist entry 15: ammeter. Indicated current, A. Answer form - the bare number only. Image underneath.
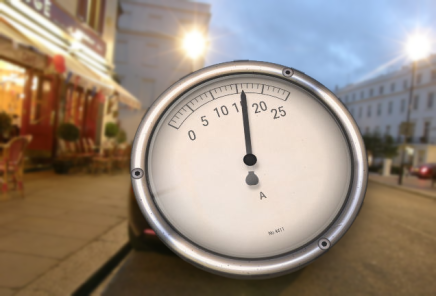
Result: 16
